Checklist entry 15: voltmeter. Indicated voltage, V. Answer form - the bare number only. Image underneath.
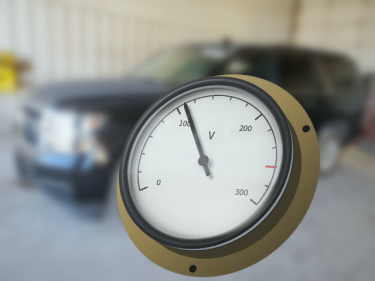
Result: 110
